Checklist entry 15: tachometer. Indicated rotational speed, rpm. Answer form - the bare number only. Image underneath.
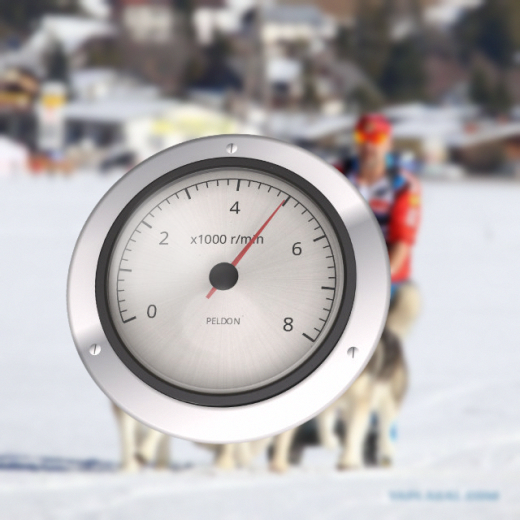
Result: 5000
